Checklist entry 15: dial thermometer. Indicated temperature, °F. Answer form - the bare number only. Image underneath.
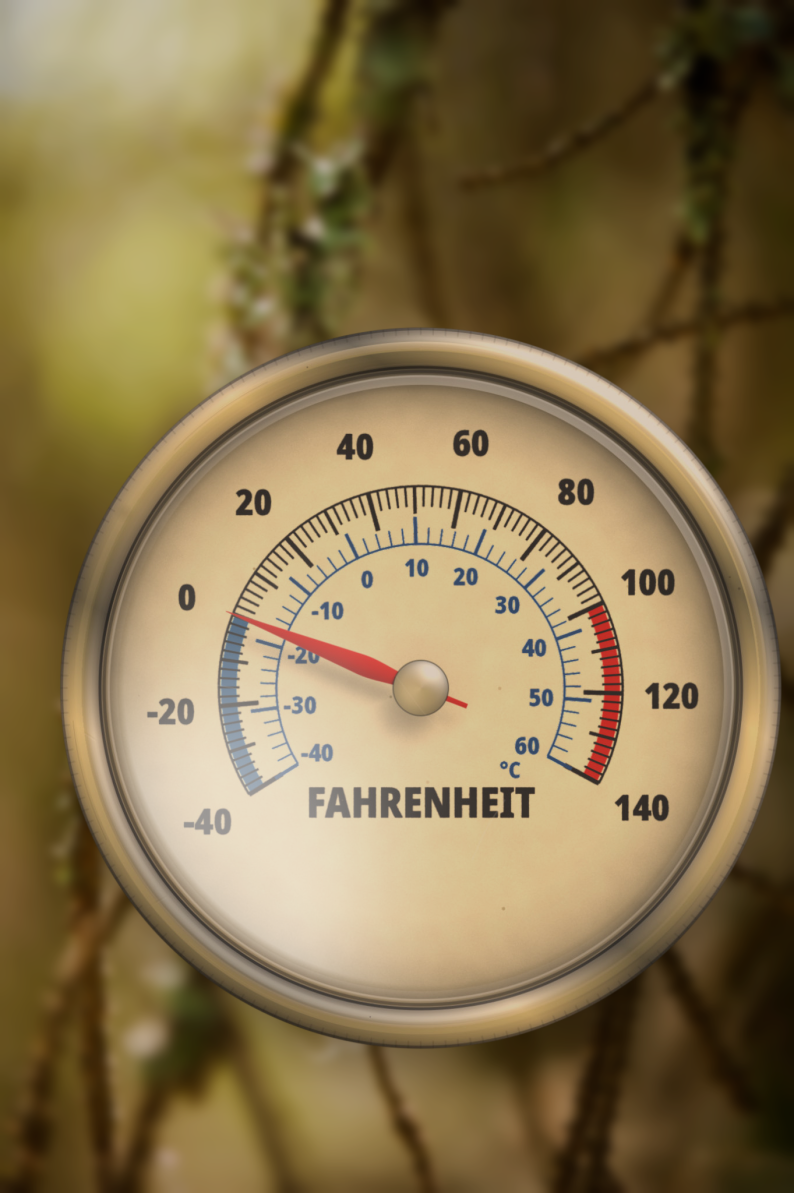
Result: 0
